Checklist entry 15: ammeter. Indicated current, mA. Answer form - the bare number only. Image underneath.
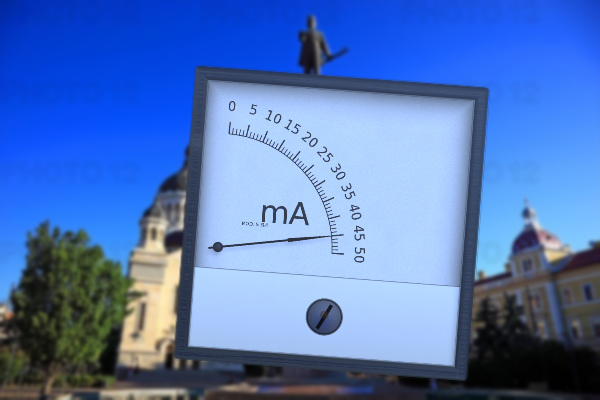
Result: 45
